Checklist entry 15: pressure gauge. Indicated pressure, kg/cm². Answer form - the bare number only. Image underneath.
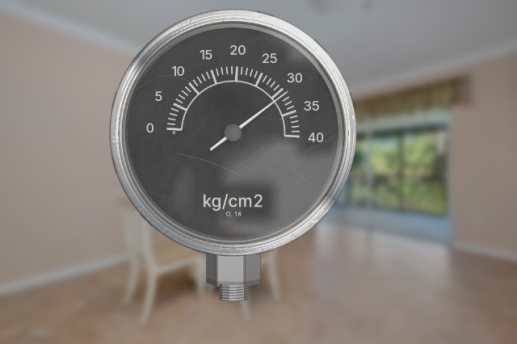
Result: 31
